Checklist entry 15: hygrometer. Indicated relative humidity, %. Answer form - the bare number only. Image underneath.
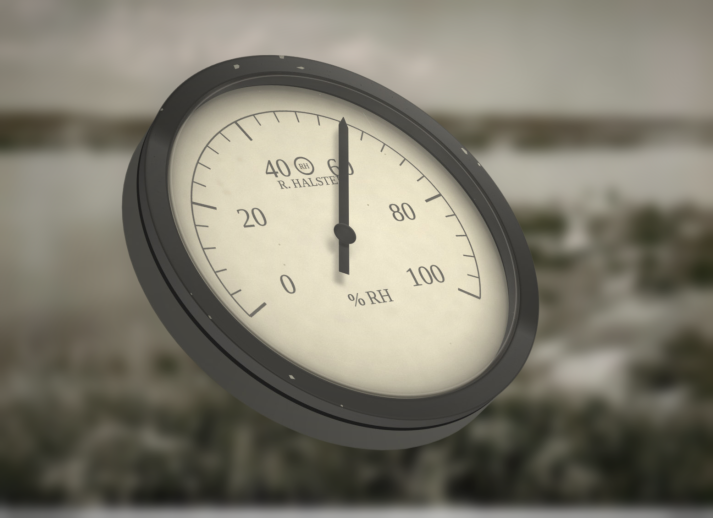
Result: 60
